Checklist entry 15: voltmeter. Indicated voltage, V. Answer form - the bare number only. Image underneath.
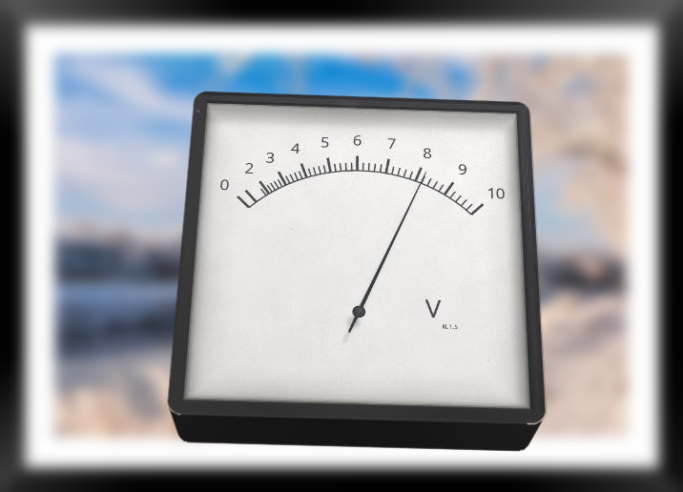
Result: 8.2
